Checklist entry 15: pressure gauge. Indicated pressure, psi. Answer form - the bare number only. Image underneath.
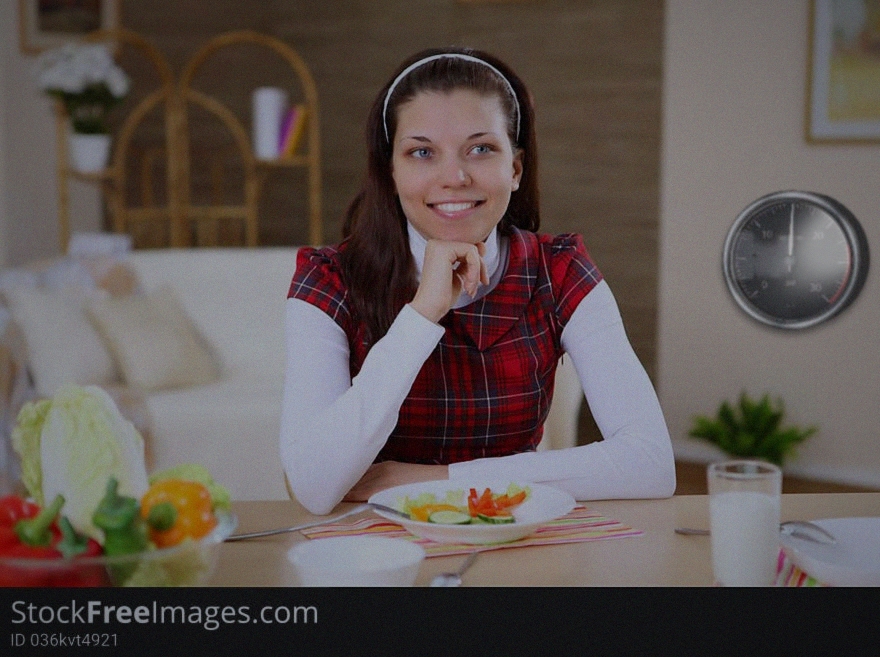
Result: 15
